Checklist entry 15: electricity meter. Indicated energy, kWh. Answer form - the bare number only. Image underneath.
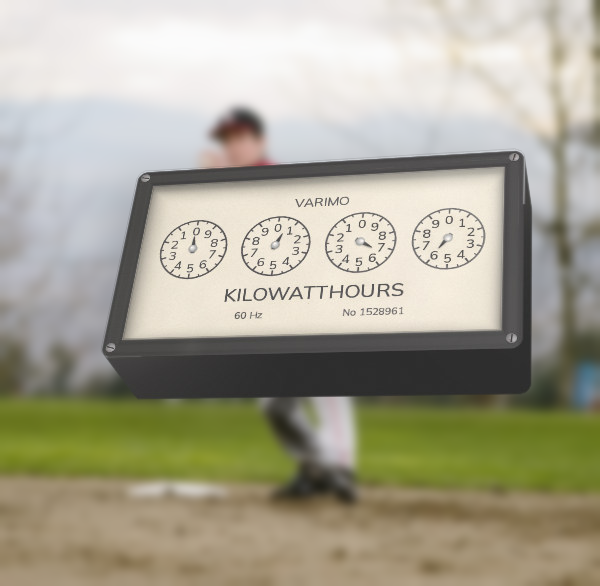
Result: 66
